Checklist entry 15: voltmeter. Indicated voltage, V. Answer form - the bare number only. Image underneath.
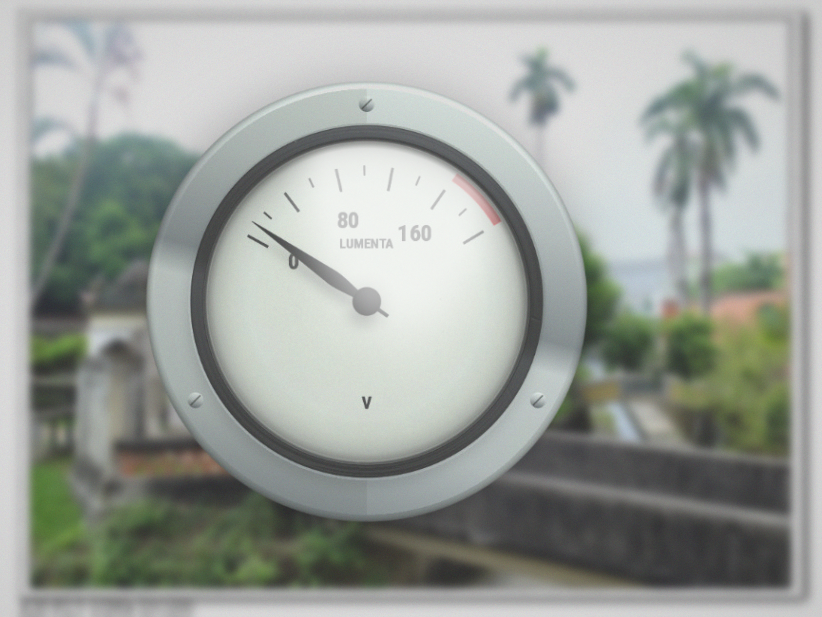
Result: 10
